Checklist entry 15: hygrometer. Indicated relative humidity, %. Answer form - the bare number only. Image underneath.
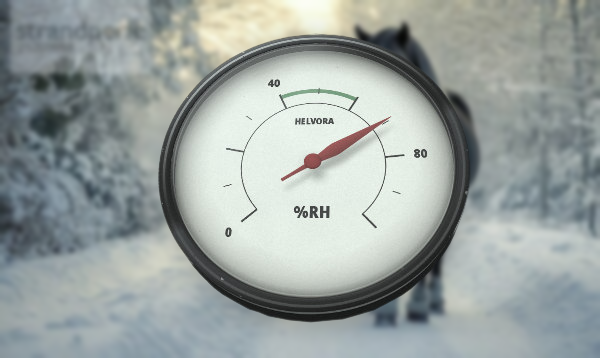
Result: 70
